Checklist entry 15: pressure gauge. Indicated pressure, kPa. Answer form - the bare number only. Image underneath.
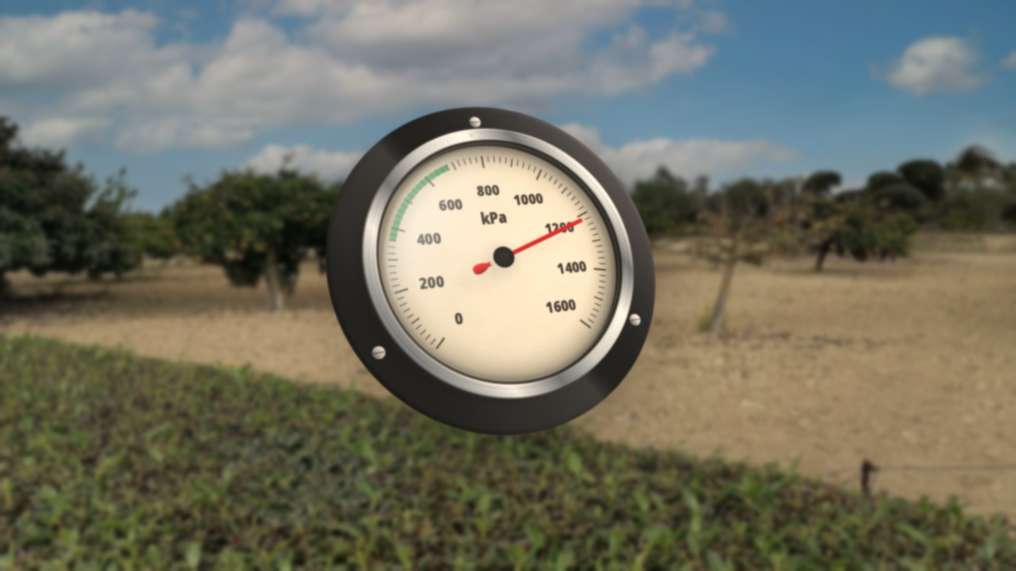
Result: 1220
